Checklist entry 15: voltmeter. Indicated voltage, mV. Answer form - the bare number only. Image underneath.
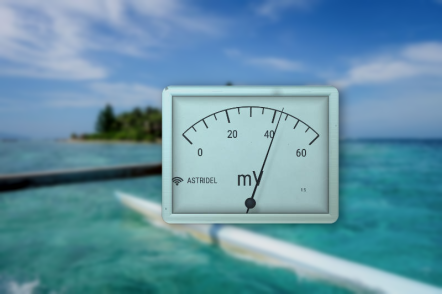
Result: 42.5
